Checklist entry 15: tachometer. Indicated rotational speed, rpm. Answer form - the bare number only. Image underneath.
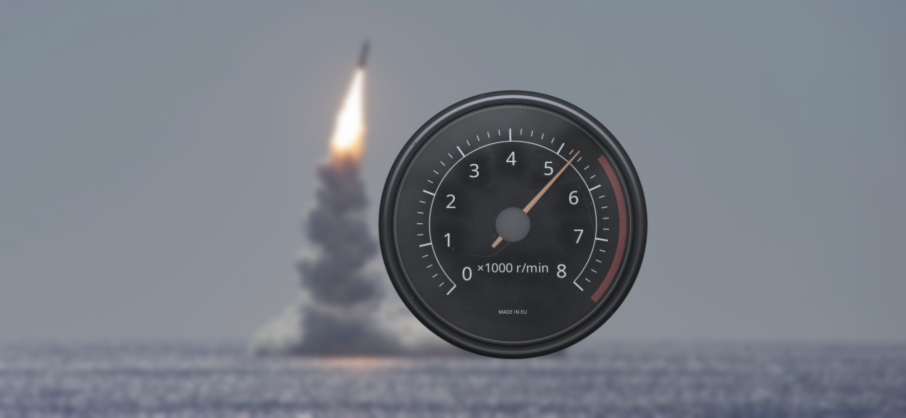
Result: 5300
